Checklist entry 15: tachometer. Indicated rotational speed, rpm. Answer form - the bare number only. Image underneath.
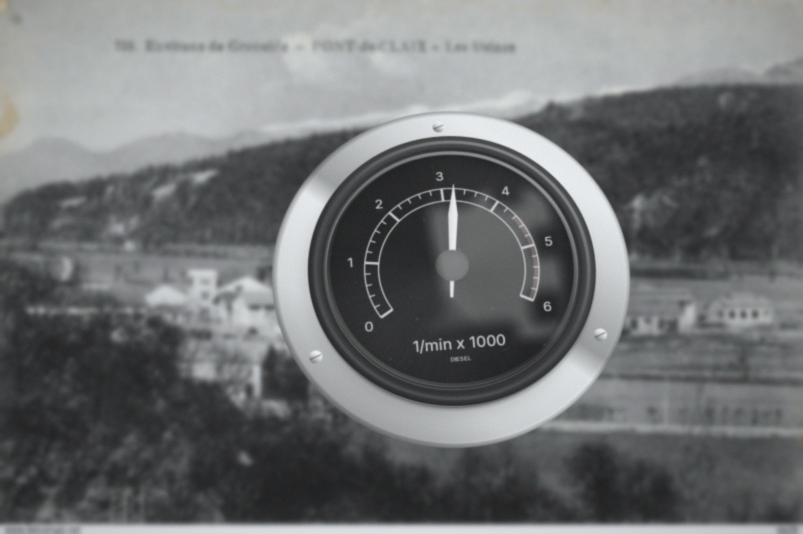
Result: 3200
